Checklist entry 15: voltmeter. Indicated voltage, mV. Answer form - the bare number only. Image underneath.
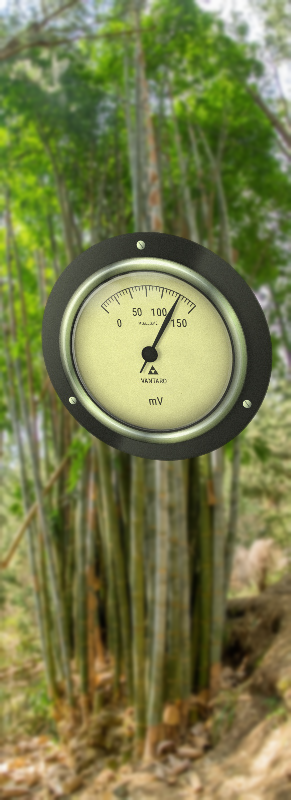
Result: 125
